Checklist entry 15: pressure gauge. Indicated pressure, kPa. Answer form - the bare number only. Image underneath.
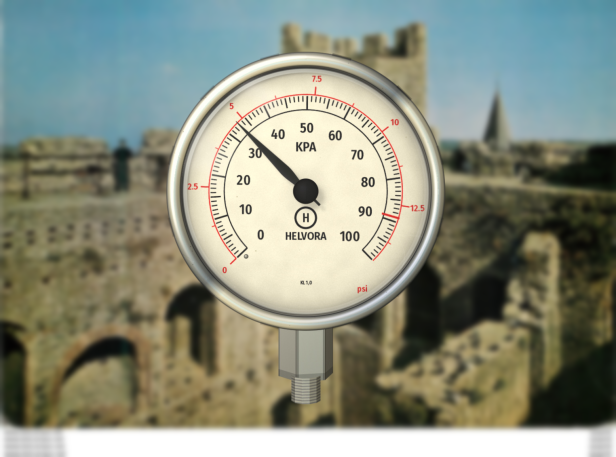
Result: 33
